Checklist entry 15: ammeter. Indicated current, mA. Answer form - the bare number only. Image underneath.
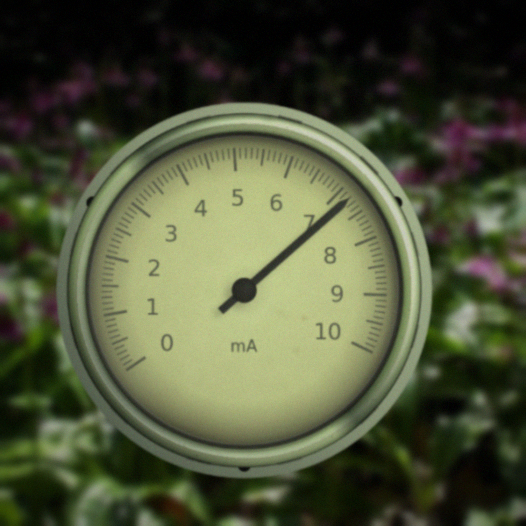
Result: 7.2
